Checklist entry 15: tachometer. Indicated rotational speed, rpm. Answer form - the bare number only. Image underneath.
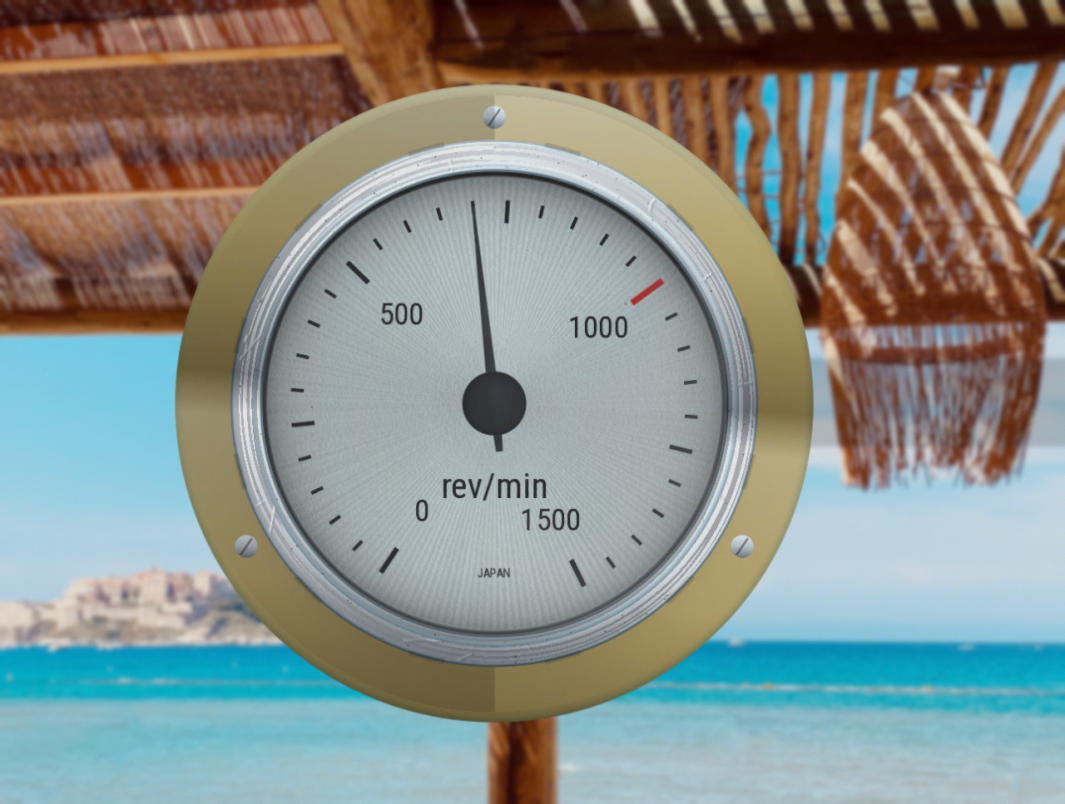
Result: 700
